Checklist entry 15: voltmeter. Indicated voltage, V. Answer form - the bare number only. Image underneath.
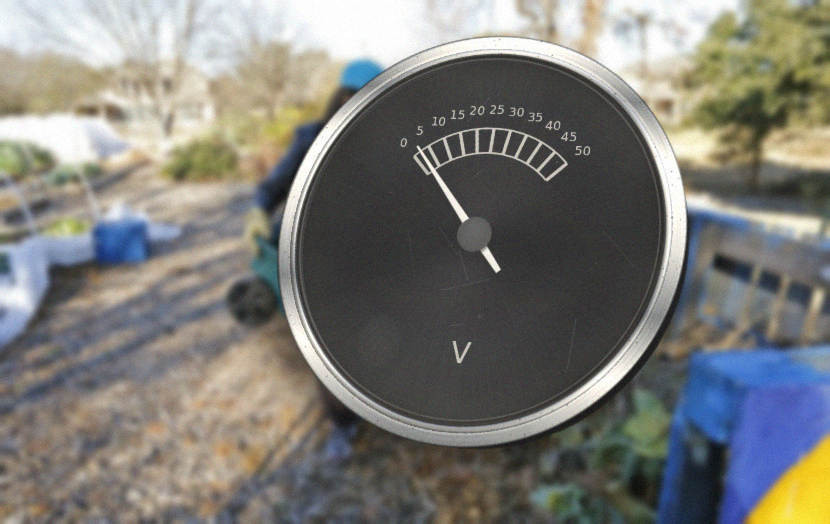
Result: 2.5
